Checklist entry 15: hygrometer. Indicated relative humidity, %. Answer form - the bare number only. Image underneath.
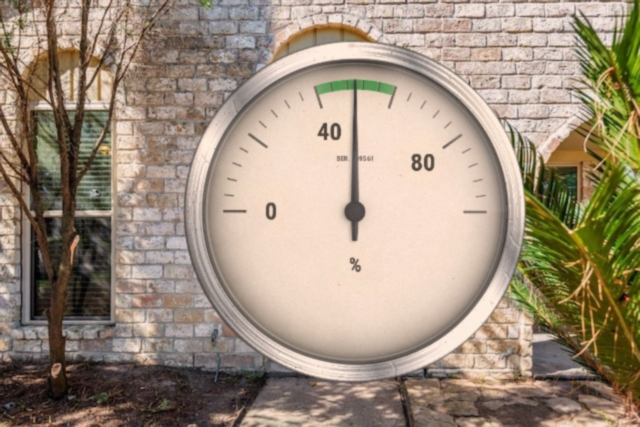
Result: 50
